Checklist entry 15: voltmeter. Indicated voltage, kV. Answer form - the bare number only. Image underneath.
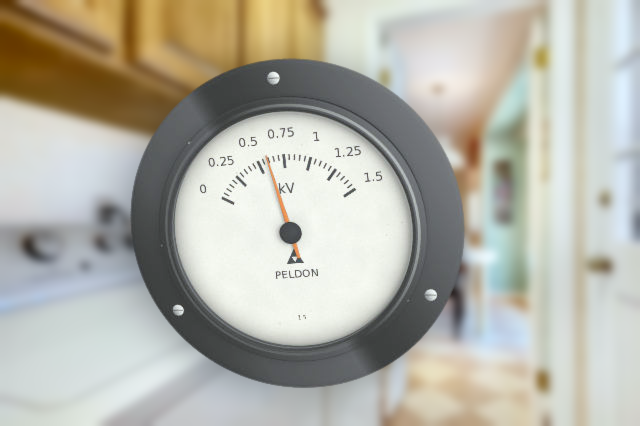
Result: 0.6
